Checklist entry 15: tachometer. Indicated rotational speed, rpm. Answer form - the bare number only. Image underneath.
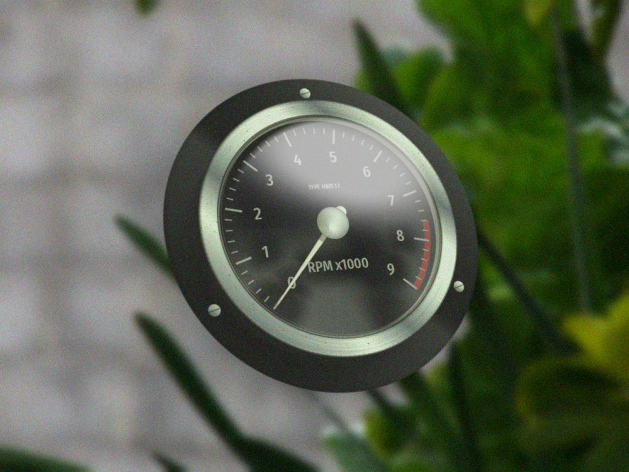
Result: 0
